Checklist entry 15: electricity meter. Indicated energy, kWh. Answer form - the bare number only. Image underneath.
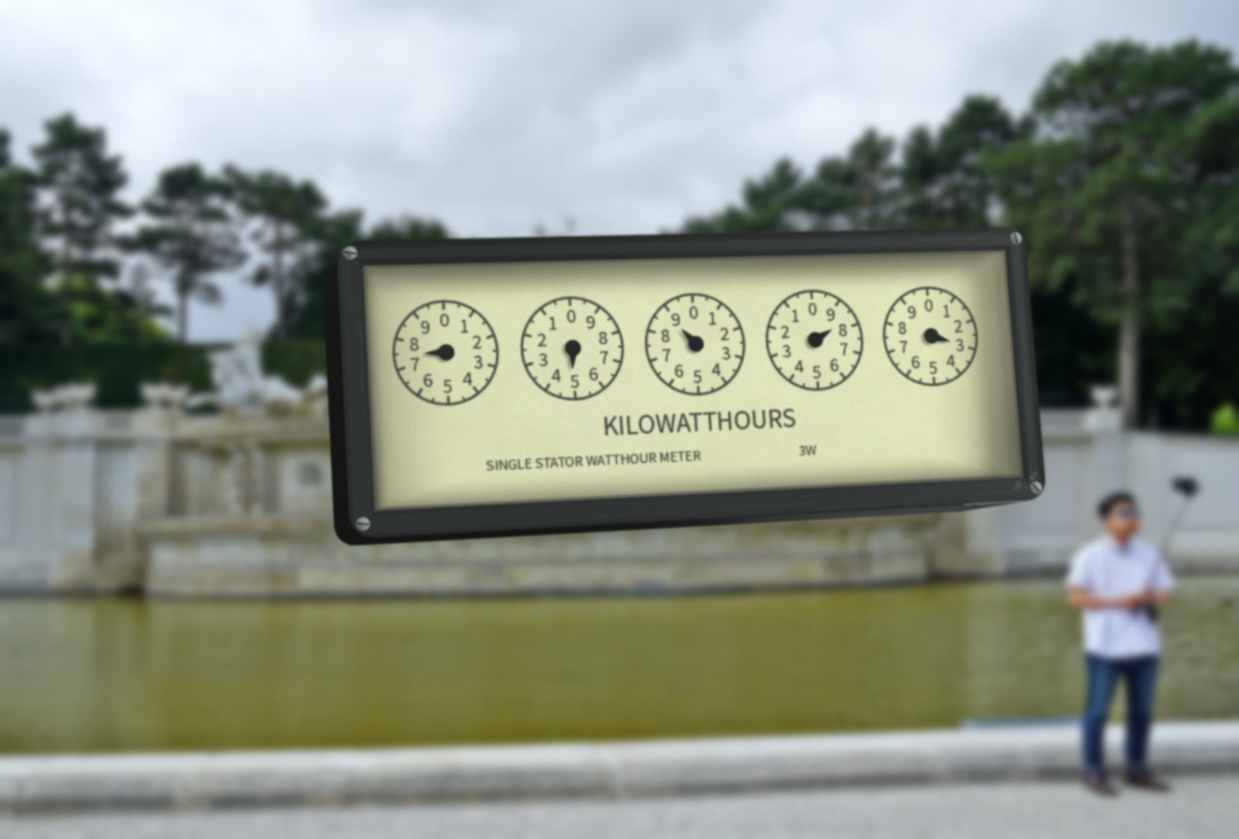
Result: 74883
